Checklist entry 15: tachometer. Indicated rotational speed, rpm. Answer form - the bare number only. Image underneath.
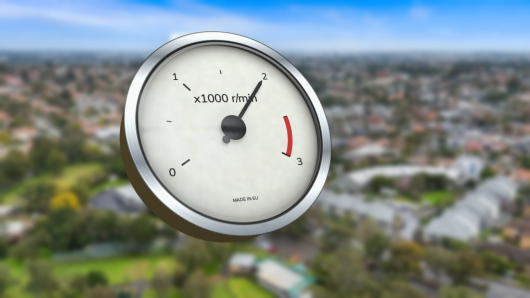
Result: 2000
